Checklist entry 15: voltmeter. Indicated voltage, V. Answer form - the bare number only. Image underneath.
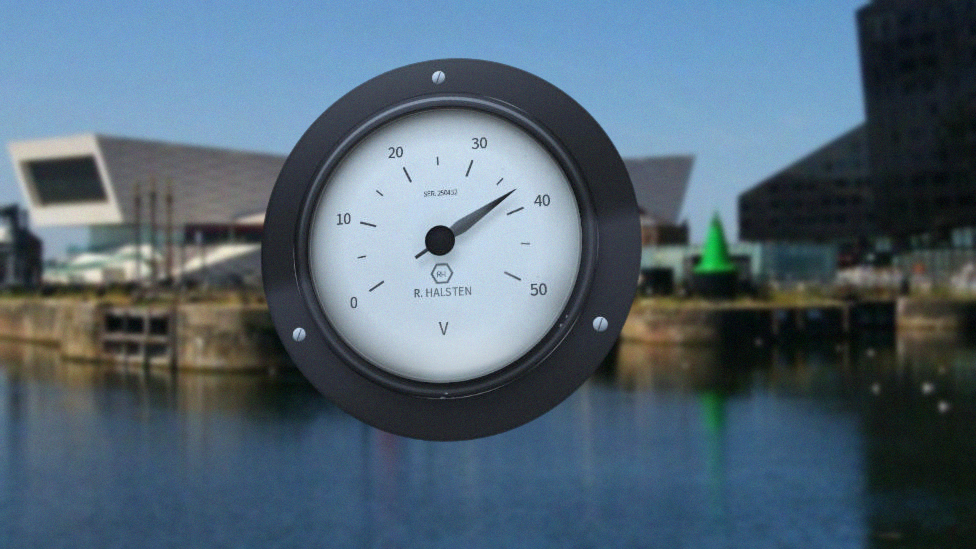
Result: 37.5
